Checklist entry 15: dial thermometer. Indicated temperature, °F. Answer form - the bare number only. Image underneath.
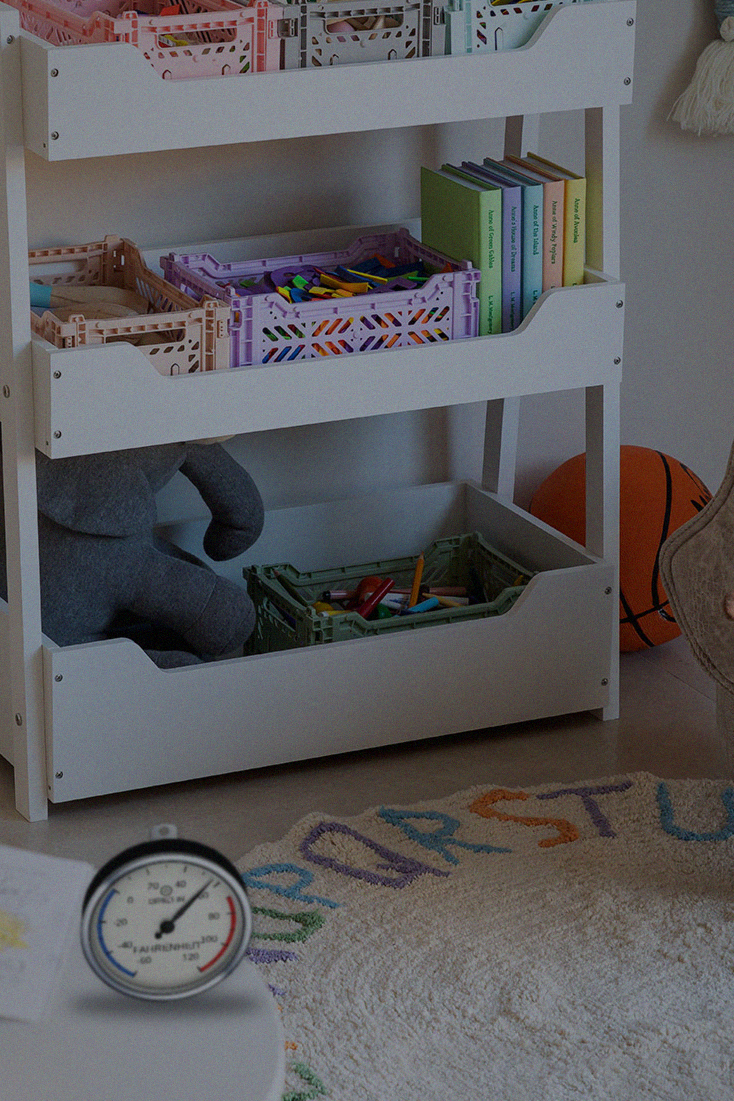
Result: 55
